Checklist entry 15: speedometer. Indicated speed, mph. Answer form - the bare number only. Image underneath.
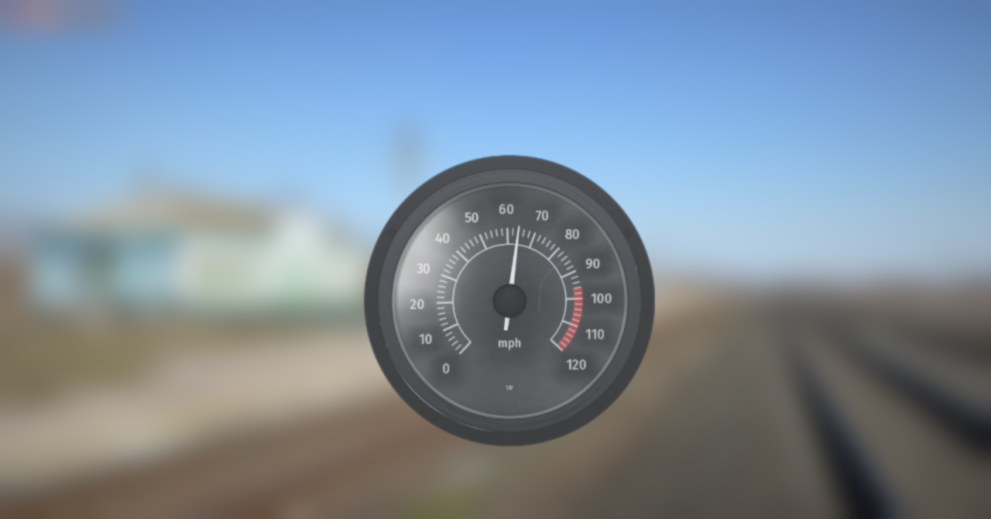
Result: 64
